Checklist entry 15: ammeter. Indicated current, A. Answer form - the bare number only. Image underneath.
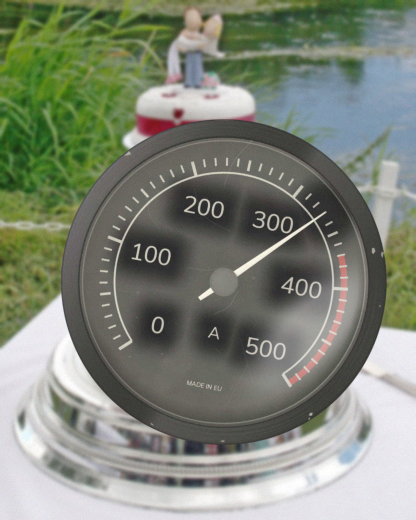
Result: 330
